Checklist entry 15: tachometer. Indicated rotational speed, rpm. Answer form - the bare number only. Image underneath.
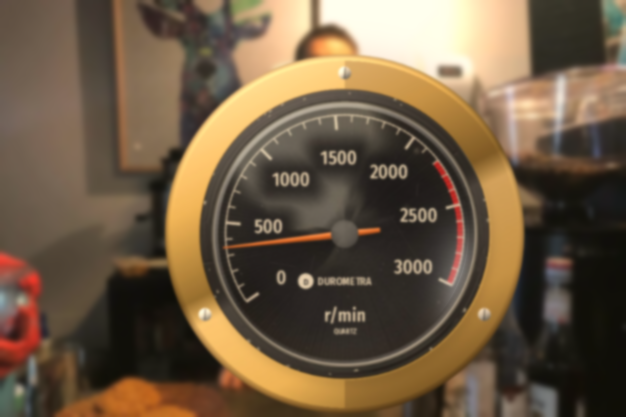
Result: 350
